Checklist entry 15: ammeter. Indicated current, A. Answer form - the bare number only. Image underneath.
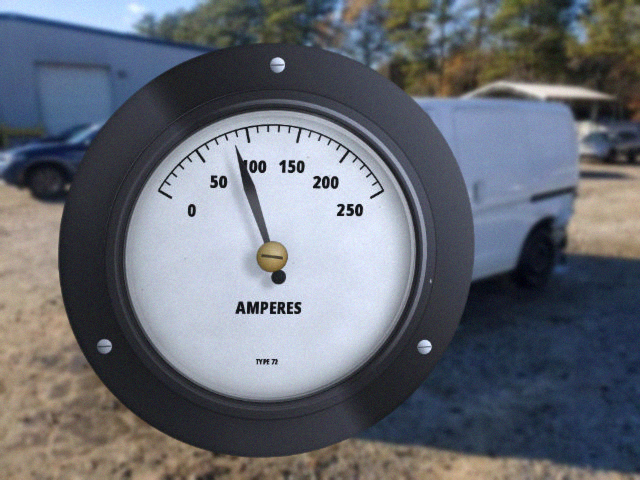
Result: 85
